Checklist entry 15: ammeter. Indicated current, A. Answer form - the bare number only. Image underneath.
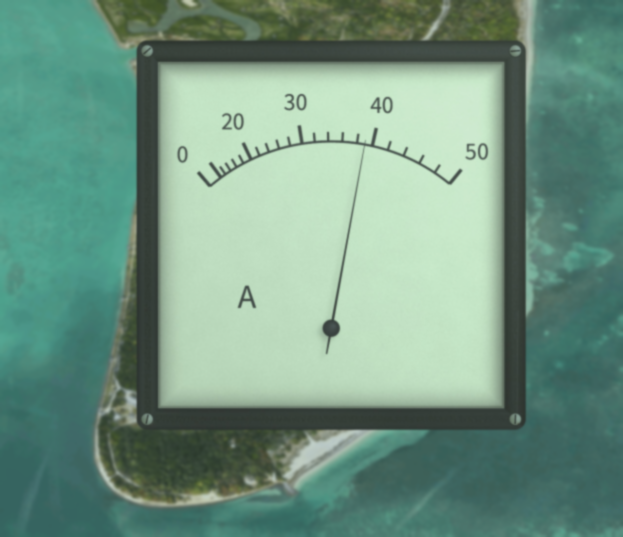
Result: 39
